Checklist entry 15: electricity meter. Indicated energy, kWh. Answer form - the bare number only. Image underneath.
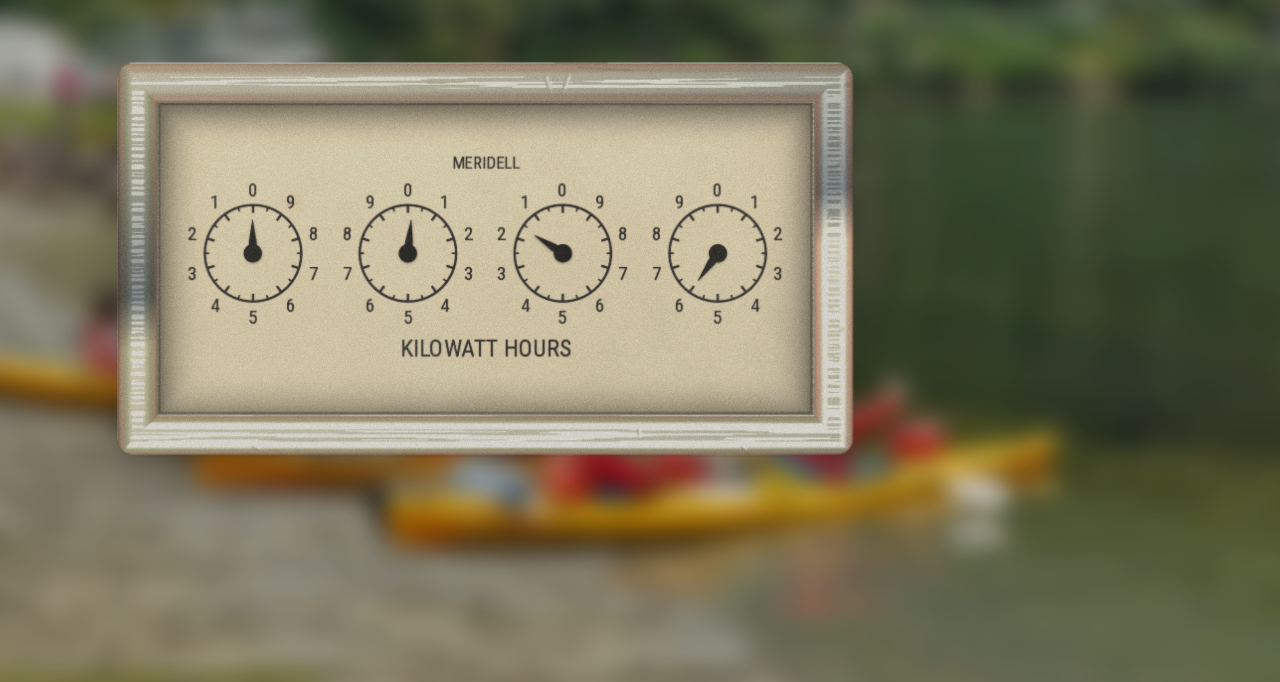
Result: 16
